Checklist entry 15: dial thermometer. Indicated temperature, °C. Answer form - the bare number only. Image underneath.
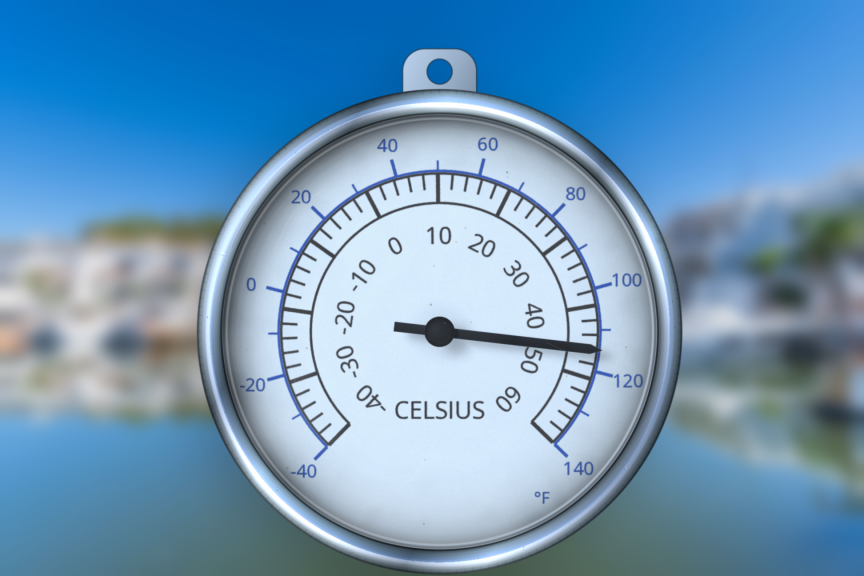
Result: 46
